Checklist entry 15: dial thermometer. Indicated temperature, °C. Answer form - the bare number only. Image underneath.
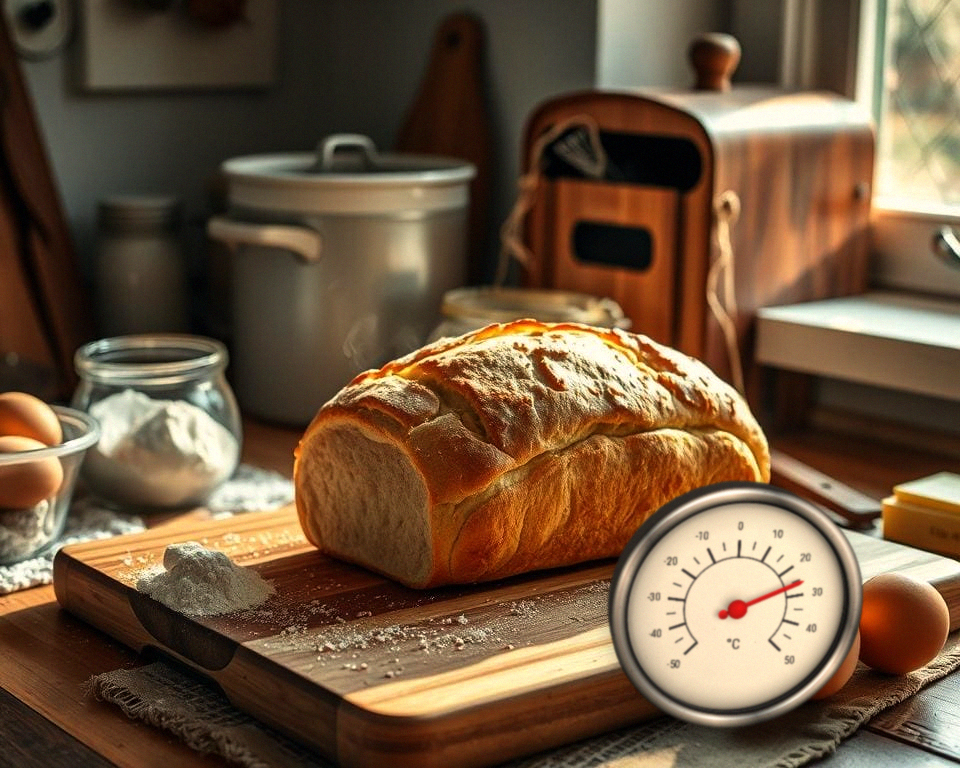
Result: 25
